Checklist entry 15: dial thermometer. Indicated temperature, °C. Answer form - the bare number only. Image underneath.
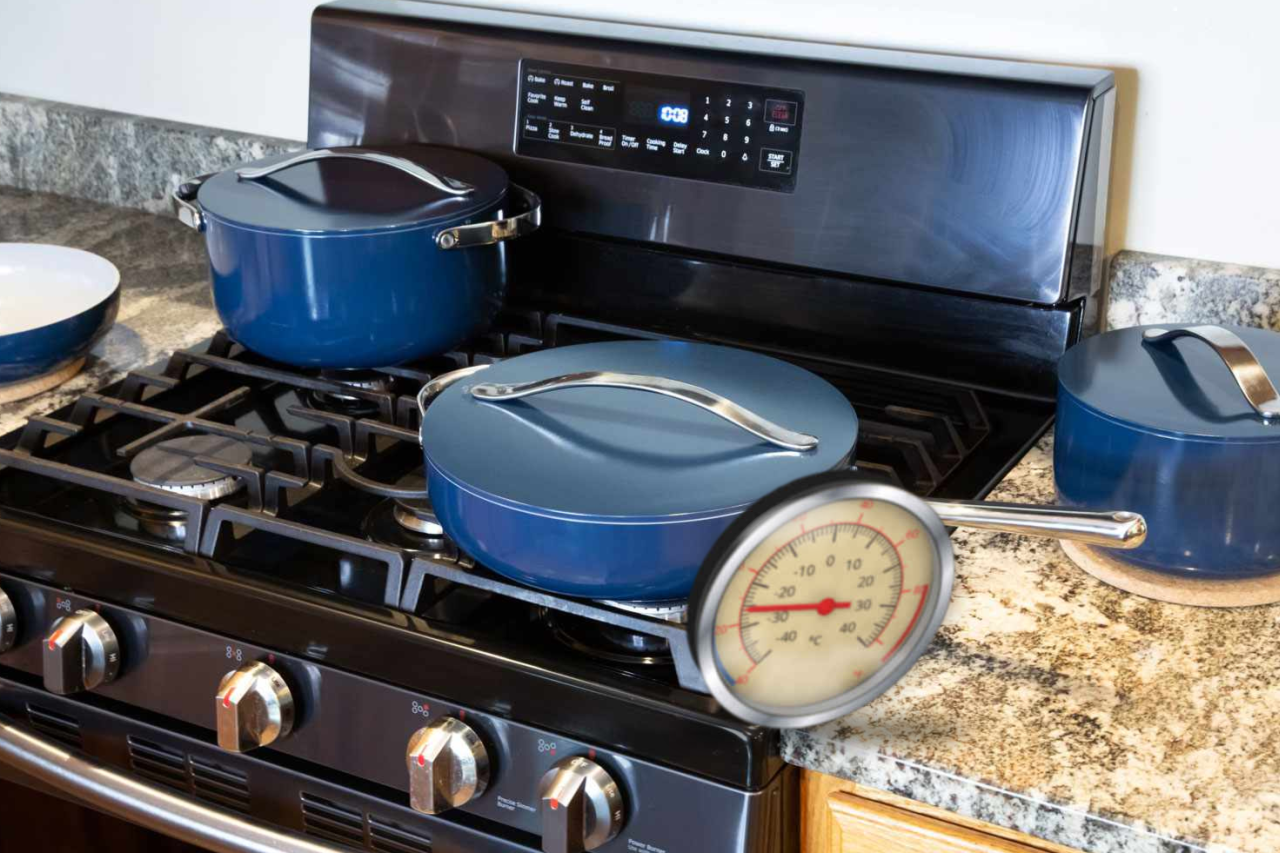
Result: -25
